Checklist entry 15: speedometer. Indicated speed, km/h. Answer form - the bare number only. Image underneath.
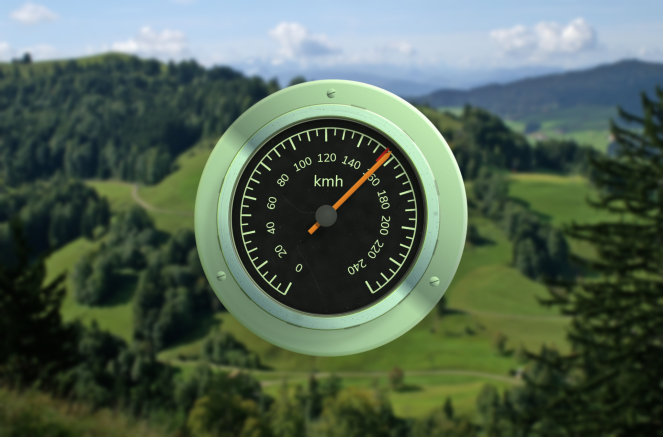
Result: 157.5
